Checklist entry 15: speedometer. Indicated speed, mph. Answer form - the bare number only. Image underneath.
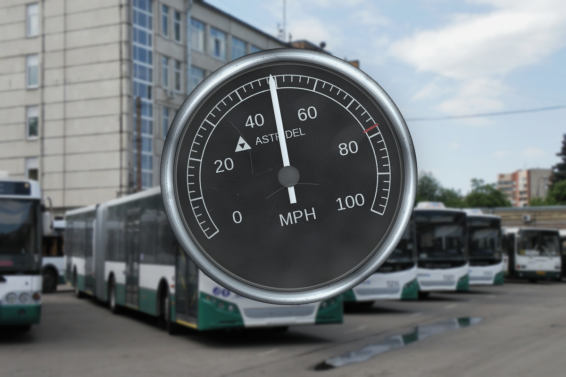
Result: 49
